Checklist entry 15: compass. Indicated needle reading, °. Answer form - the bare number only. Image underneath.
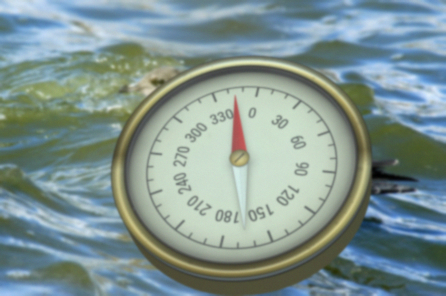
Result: 345
